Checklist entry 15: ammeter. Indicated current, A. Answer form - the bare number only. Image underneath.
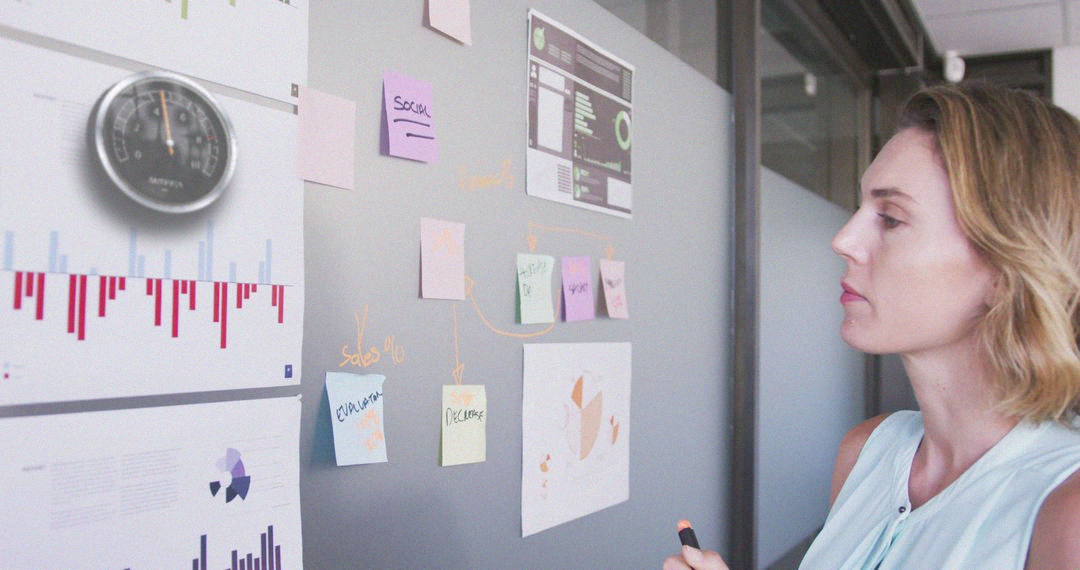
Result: 4.5
